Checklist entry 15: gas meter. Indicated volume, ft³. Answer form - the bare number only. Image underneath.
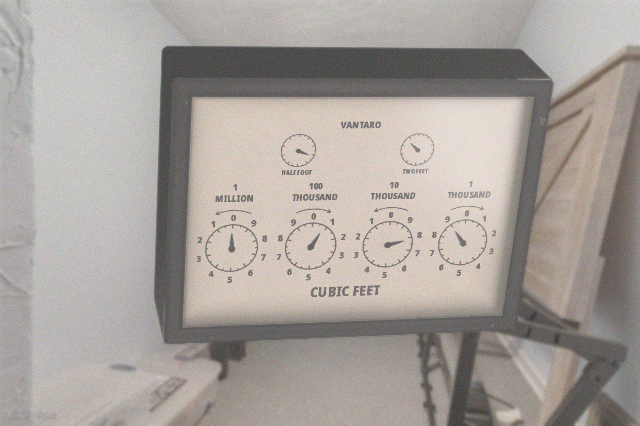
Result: 7900
